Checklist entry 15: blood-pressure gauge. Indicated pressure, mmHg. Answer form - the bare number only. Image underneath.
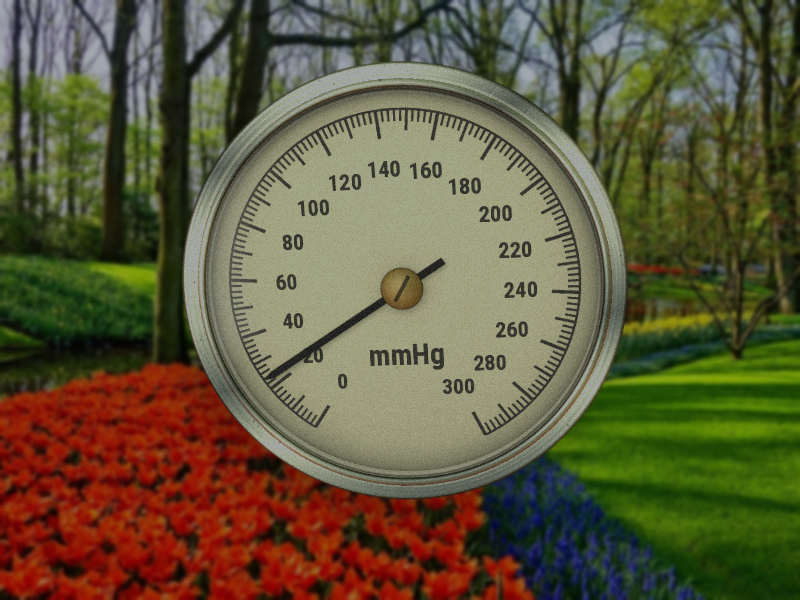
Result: 24
